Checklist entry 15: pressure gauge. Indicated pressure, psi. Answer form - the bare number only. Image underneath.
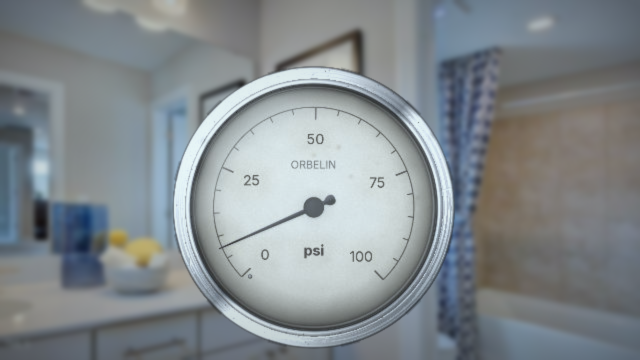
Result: 7.5
